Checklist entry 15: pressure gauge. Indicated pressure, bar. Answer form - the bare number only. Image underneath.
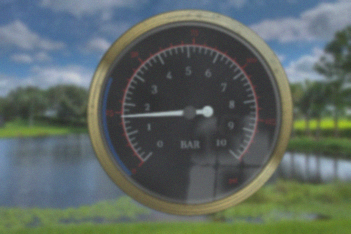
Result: 1.6
